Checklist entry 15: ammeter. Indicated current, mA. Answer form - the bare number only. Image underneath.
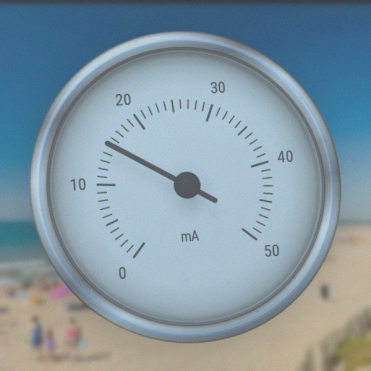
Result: 15
